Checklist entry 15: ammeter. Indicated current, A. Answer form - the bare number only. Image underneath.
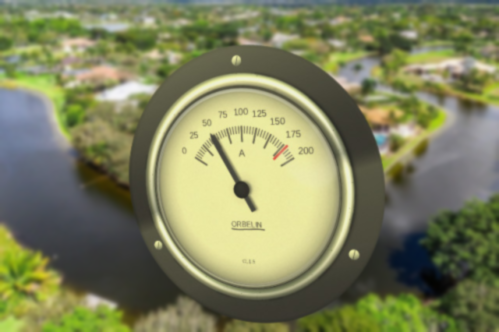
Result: 50
